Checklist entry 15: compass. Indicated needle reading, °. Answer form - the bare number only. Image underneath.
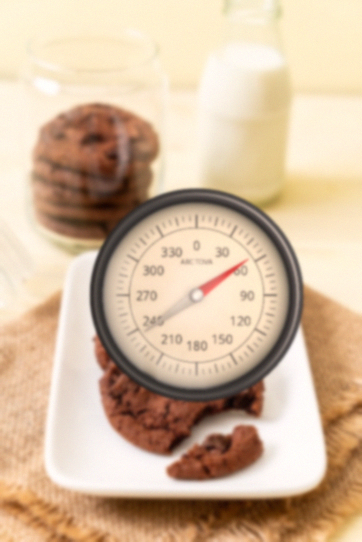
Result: 55
